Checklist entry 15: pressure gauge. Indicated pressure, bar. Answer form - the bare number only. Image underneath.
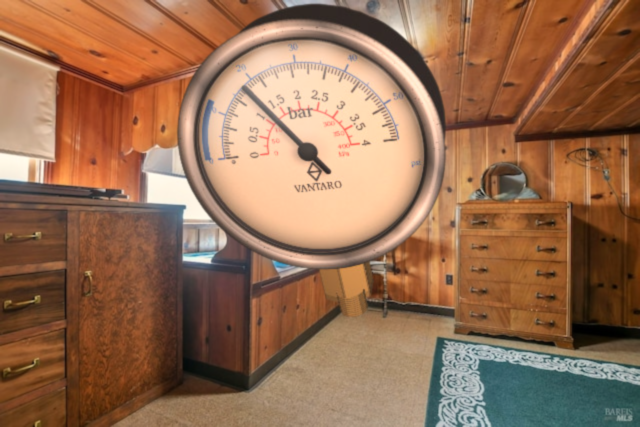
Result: 1.25
